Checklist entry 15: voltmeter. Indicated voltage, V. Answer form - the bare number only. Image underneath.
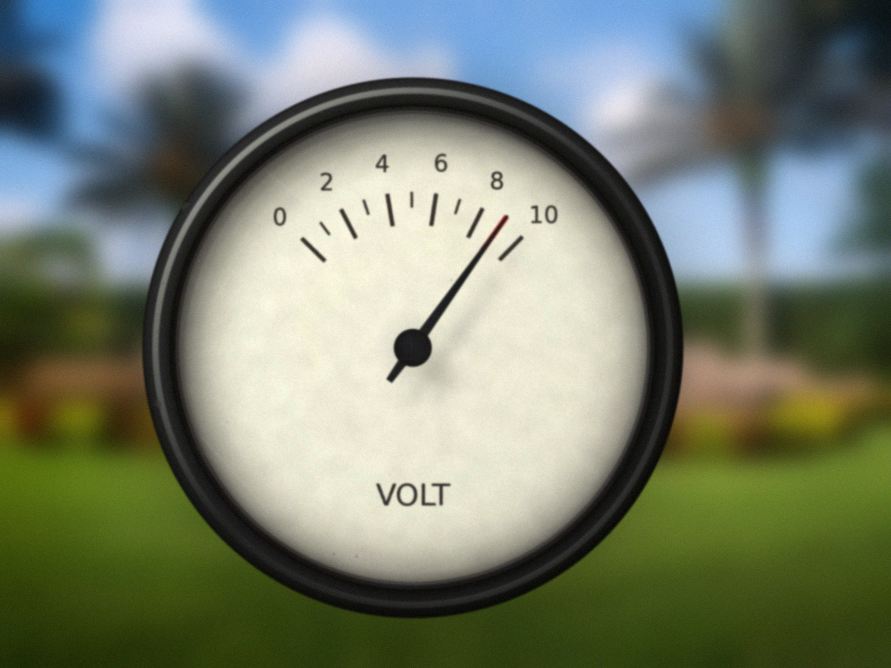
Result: 9
